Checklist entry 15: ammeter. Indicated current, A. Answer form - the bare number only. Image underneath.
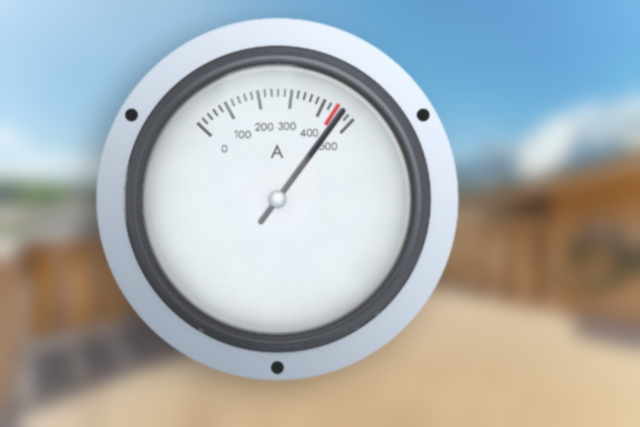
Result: 460
